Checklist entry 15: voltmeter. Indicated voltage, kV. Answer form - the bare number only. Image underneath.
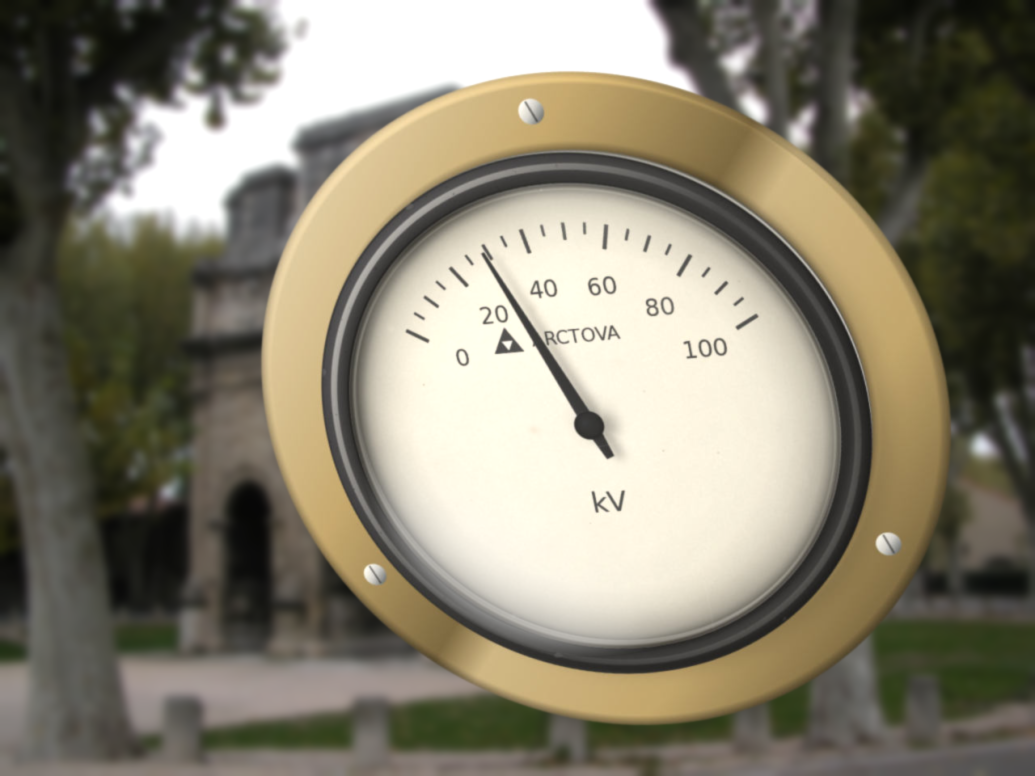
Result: 30
